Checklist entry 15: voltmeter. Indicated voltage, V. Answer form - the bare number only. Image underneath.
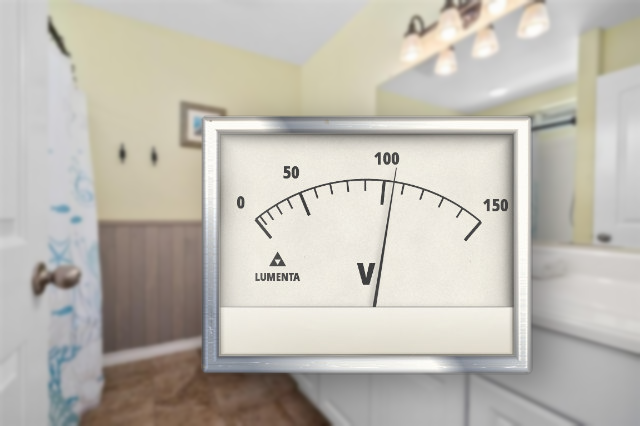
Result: 105
